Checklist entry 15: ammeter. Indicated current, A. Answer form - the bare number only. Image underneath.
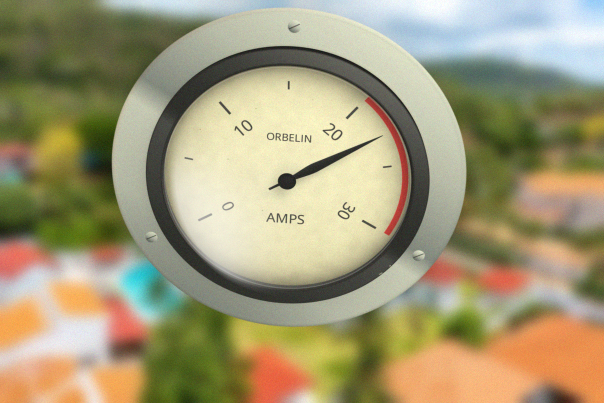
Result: 22.5
